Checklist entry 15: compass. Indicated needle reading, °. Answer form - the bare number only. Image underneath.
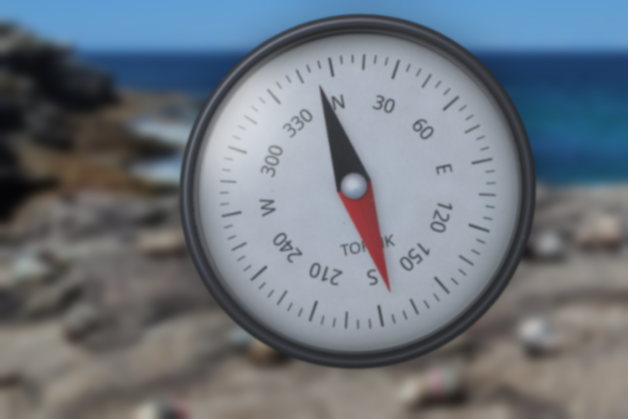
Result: 172.5
